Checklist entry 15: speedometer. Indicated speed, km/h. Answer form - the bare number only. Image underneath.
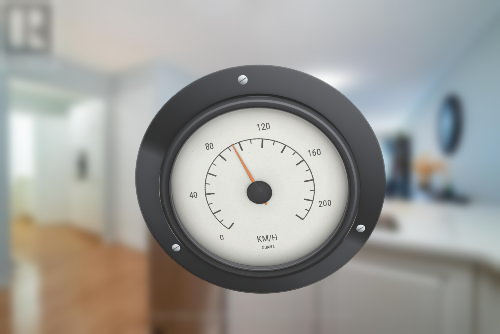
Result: 95
